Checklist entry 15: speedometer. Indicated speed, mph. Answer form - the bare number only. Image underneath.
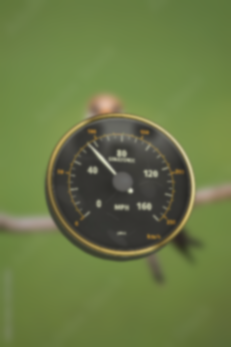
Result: 55
